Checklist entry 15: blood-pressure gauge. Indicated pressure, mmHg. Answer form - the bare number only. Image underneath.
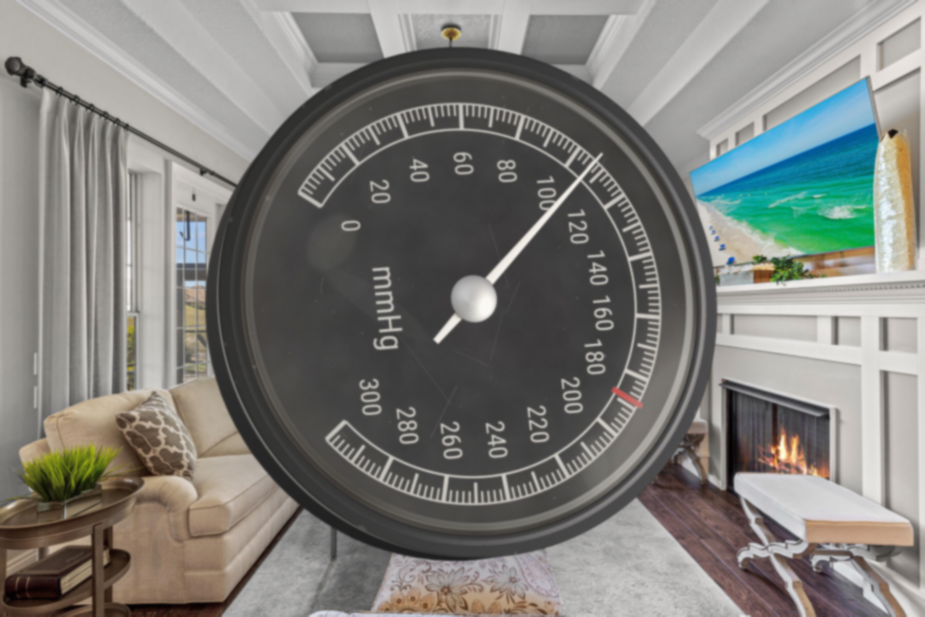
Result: 106
